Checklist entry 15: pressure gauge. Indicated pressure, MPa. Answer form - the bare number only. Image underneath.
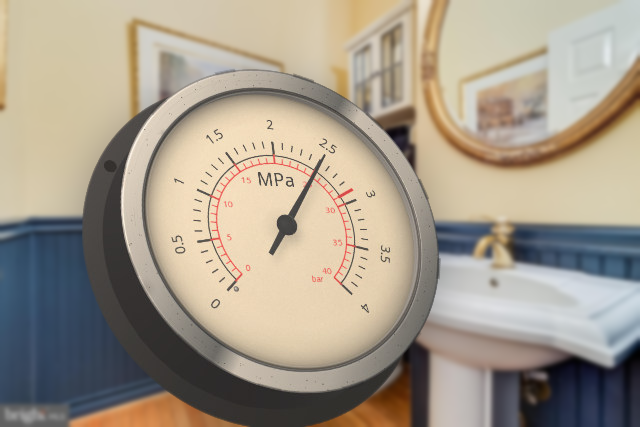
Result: 2.5
